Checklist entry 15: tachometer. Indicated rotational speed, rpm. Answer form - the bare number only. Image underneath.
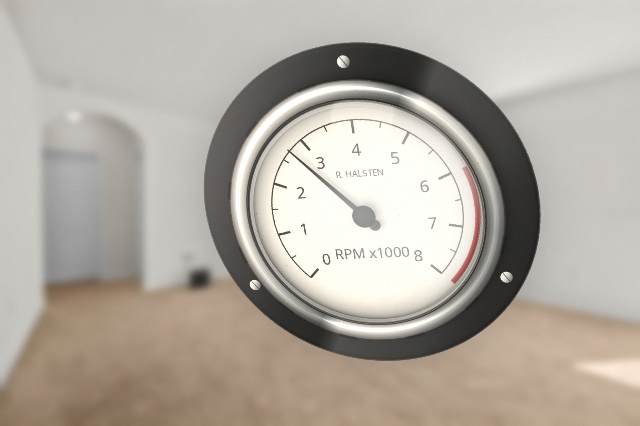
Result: 2750
